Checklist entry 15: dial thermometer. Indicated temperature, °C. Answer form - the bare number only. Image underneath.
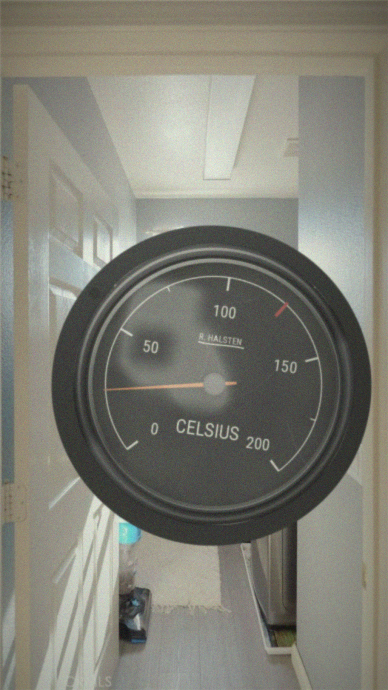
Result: 25
